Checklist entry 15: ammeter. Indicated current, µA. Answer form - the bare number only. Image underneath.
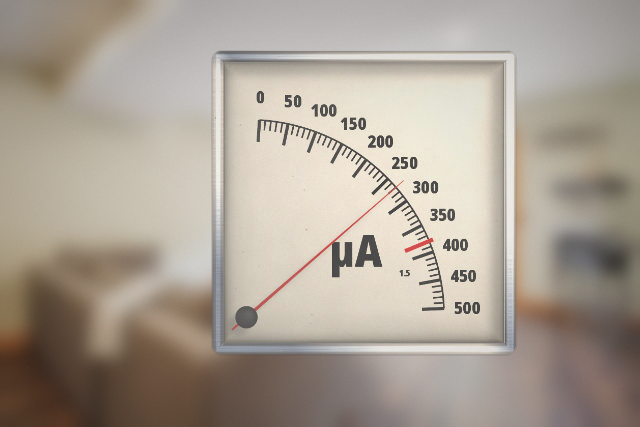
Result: 270
